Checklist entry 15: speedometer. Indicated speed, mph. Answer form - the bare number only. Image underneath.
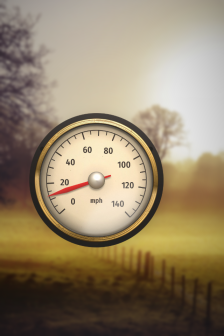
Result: 12.5
